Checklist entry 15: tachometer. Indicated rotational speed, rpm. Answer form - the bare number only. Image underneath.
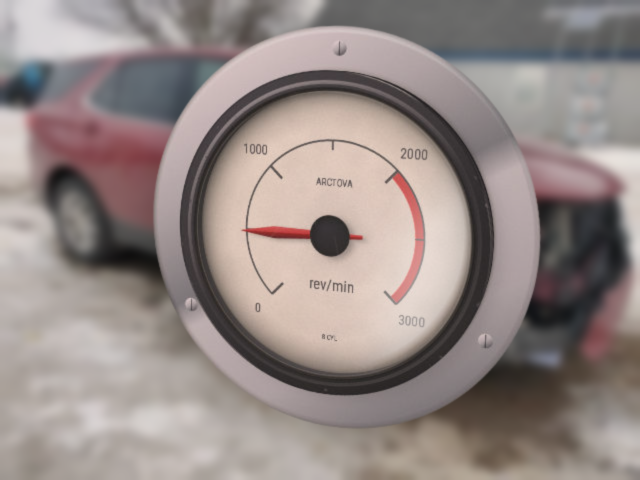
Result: 500
